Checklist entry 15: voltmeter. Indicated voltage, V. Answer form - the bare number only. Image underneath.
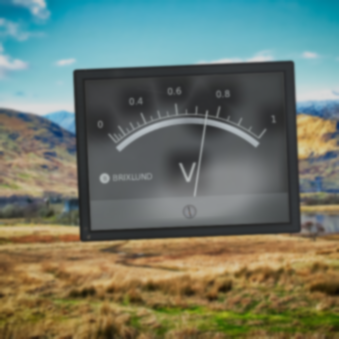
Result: 0.75
